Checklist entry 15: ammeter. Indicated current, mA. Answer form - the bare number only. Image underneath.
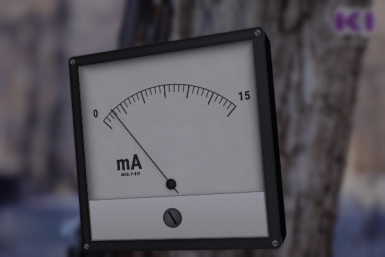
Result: 1.5
